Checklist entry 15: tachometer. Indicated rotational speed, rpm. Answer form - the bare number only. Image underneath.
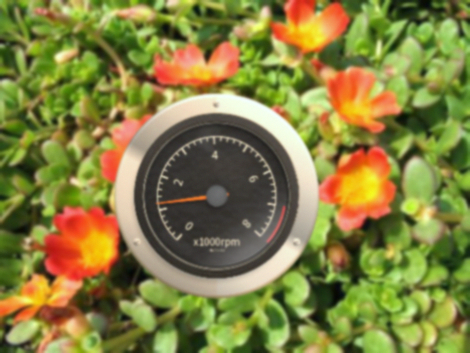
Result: 1200
